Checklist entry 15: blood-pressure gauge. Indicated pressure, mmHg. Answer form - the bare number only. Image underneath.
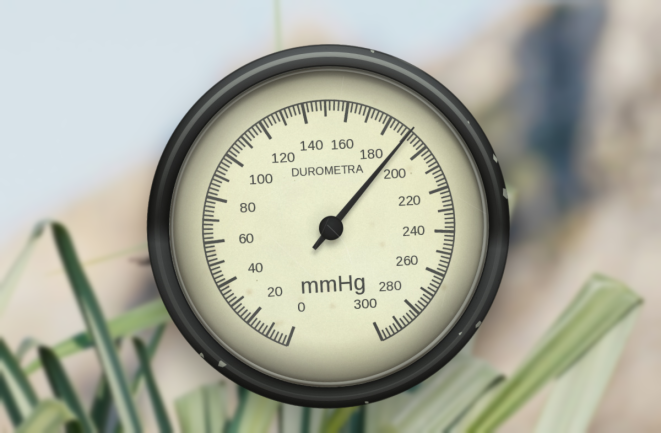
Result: 190
